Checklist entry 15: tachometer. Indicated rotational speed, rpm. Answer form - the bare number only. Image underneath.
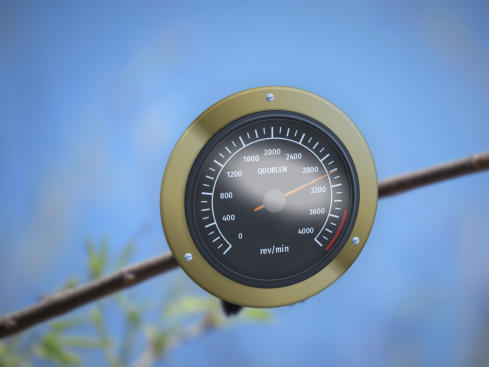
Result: 3000
